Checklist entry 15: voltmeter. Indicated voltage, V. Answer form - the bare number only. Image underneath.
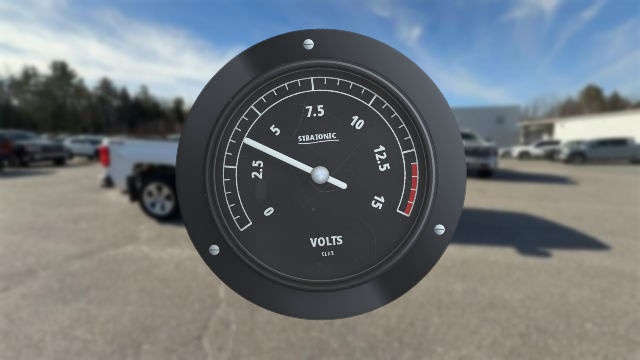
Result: 3.75
